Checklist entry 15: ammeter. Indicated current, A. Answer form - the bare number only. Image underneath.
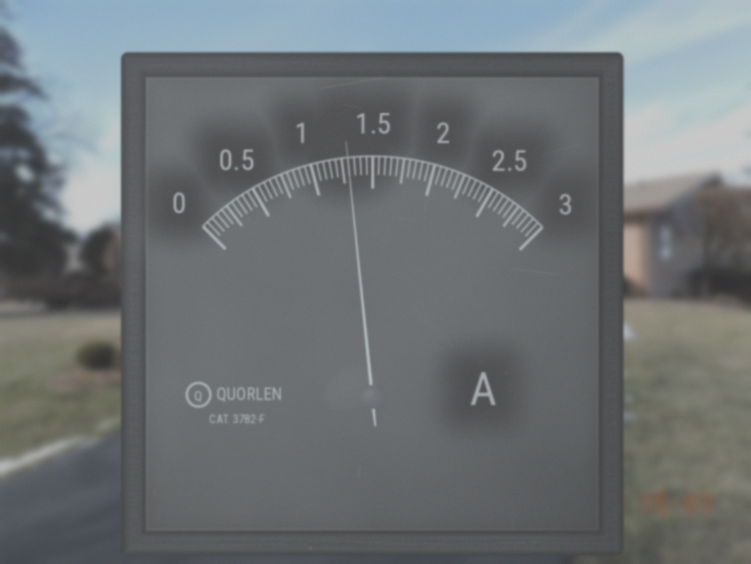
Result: 1.3
